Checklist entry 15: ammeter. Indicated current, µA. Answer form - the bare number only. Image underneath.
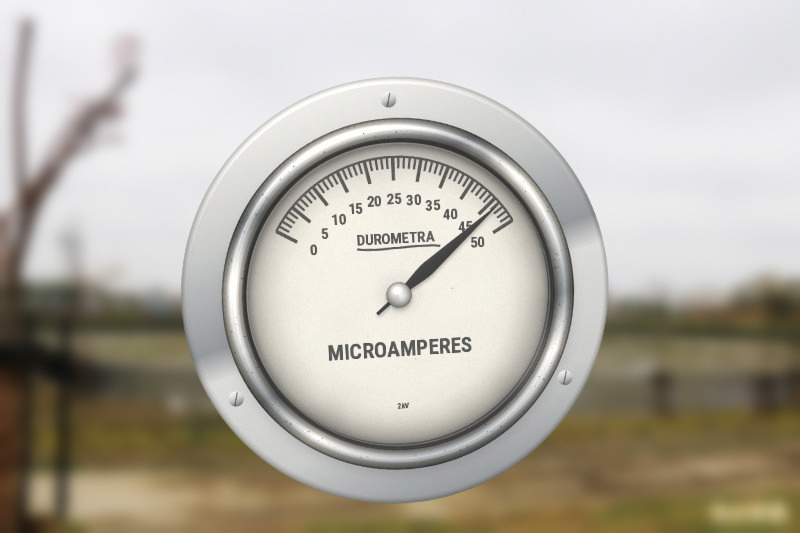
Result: 46
